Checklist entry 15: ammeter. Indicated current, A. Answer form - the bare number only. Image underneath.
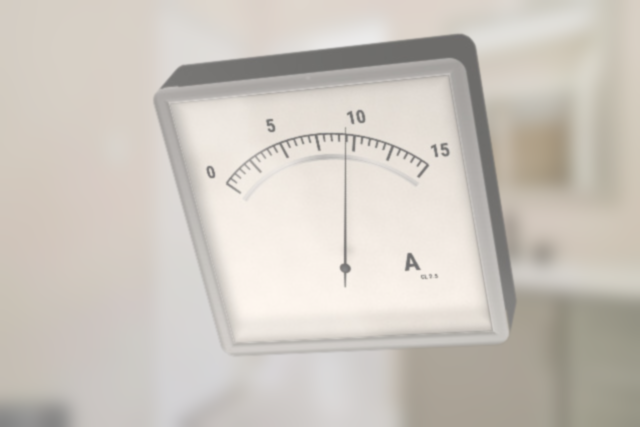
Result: 9.5
